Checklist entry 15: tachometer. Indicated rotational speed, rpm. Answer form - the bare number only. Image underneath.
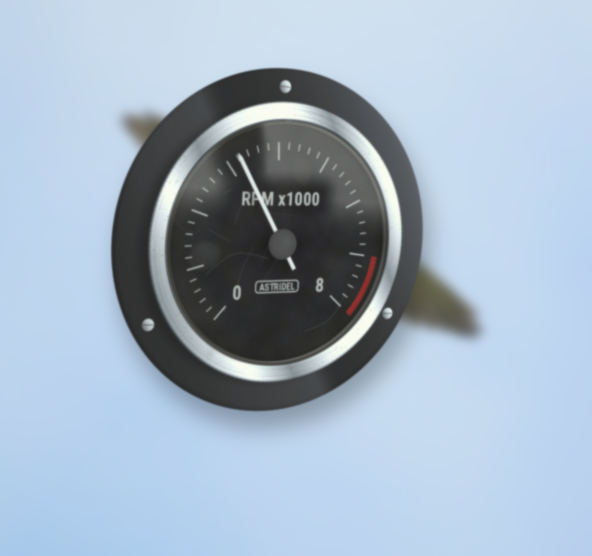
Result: 3200
